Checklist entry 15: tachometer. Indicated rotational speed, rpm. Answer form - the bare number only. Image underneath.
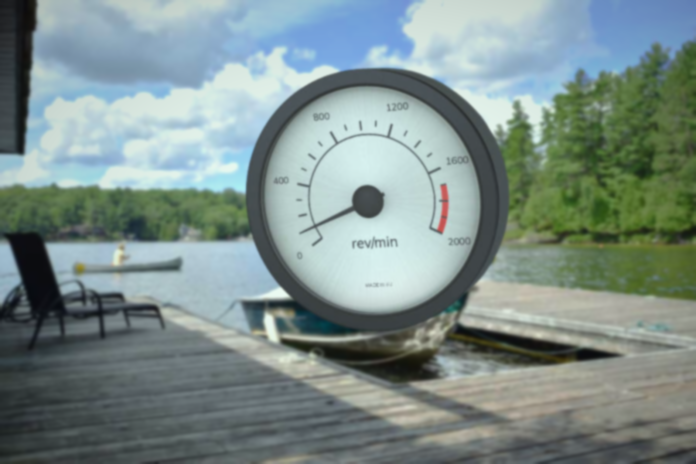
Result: 100
